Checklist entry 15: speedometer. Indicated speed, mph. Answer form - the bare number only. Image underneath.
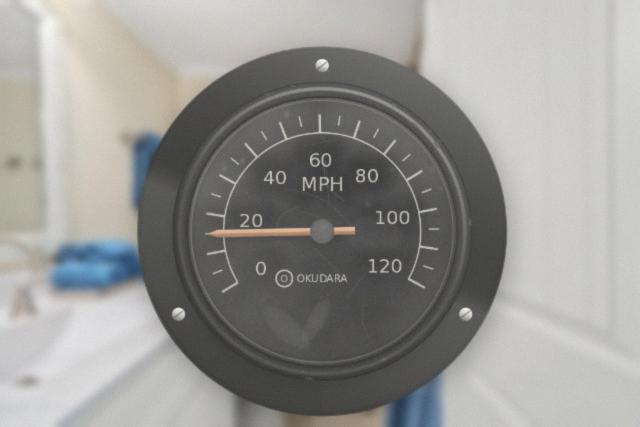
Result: 15
